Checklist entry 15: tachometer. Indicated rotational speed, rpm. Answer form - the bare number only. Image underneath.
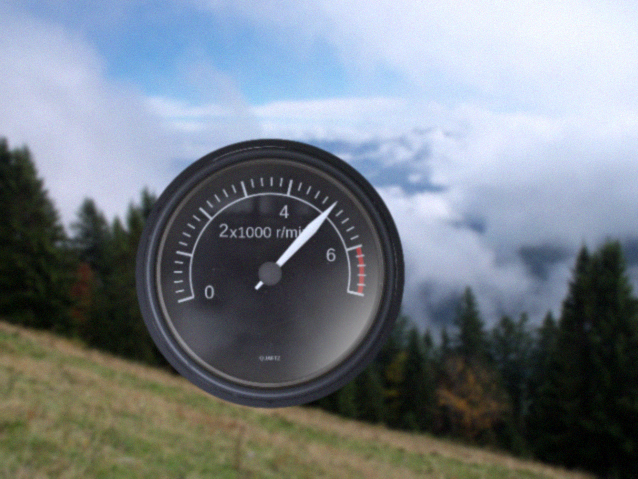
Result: 5000
